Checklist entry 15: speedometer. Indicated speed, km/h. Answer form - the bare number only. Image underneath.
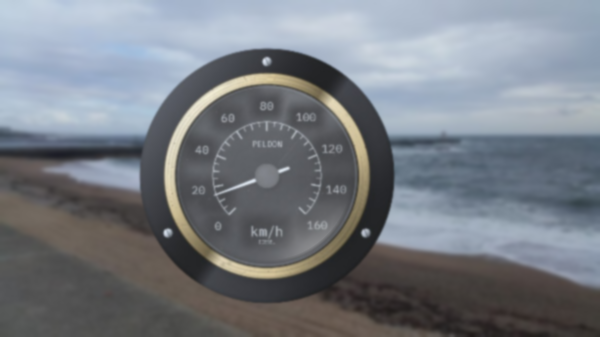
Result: 15
